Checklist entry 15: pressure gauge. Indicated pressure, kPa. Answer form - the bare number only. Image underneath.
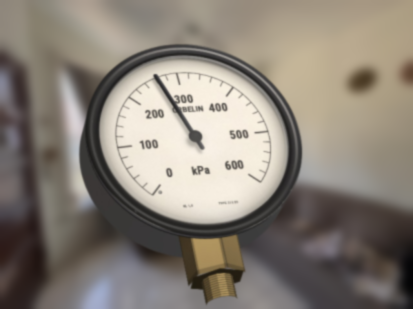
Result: 260
